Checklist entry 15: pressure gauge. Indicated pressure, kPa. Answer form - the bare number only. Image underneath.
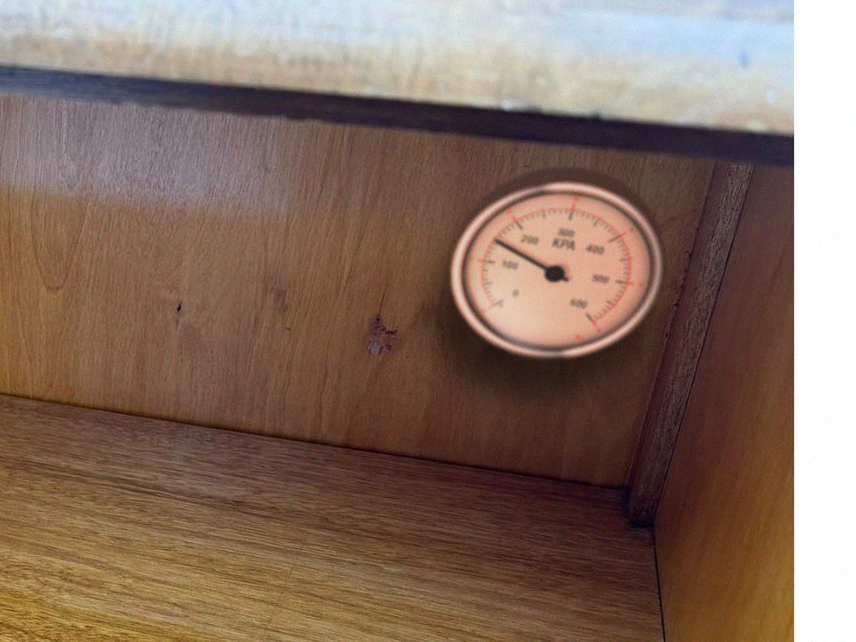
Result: 150
